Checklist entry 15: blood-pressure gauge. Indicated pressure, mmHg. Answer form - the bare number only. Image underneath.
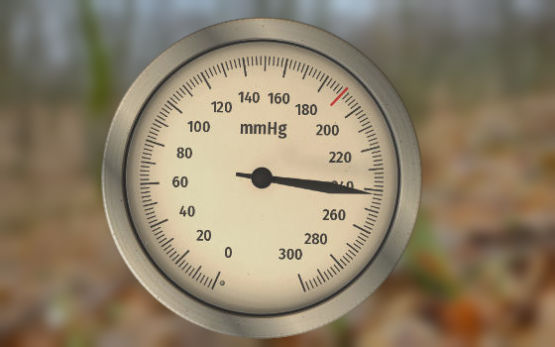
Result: 242
